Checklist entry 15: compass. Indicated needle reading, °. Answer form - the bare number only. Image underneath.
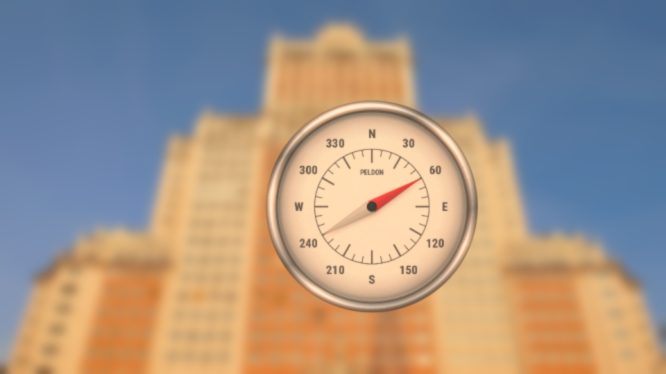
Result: 60
